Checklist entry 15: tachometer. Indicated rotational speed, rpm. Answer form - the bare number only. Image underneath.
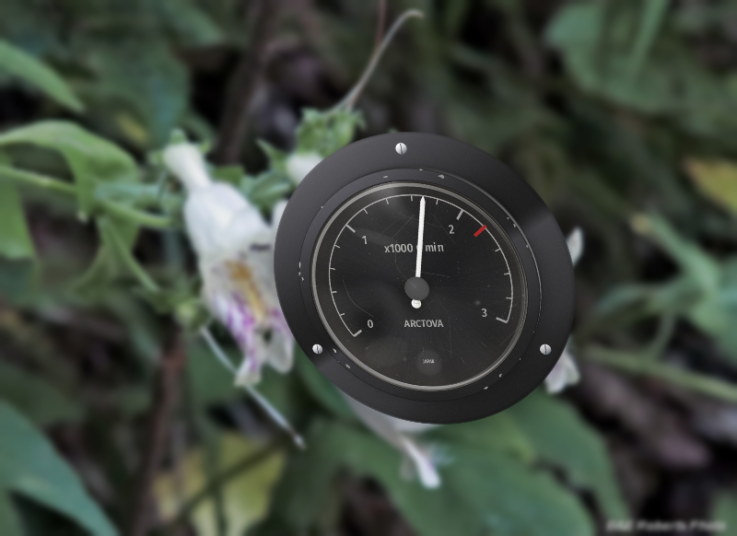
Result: 1700
